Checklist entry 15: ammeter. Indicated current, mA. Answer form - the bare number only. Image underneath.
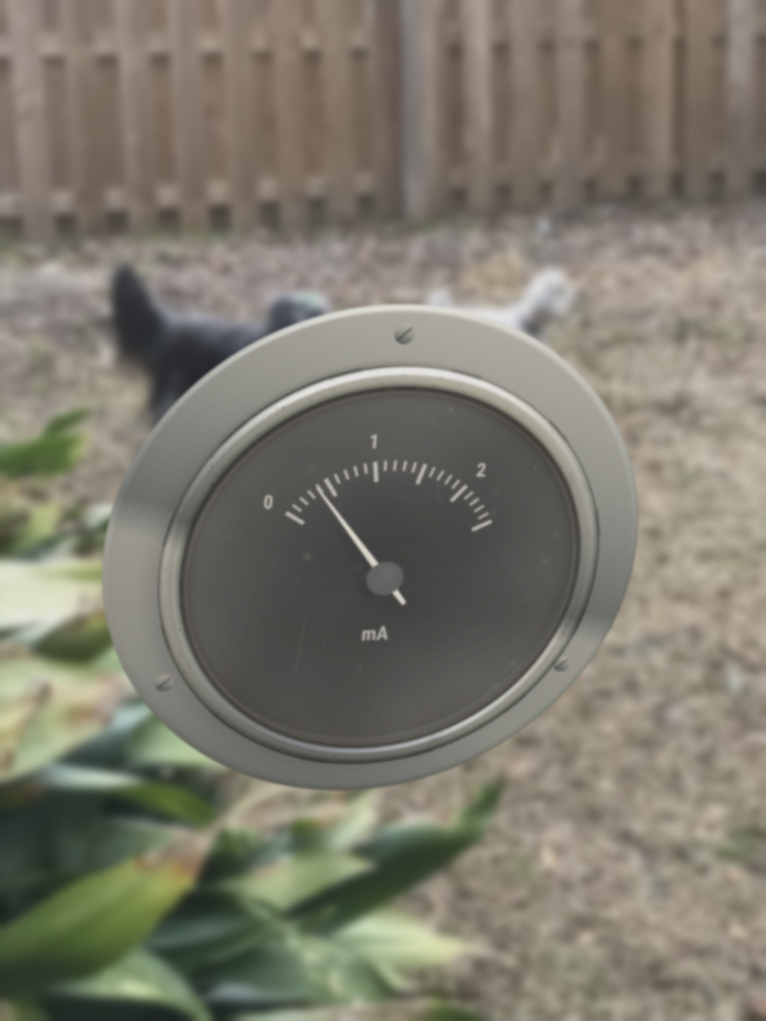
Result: 0.4
